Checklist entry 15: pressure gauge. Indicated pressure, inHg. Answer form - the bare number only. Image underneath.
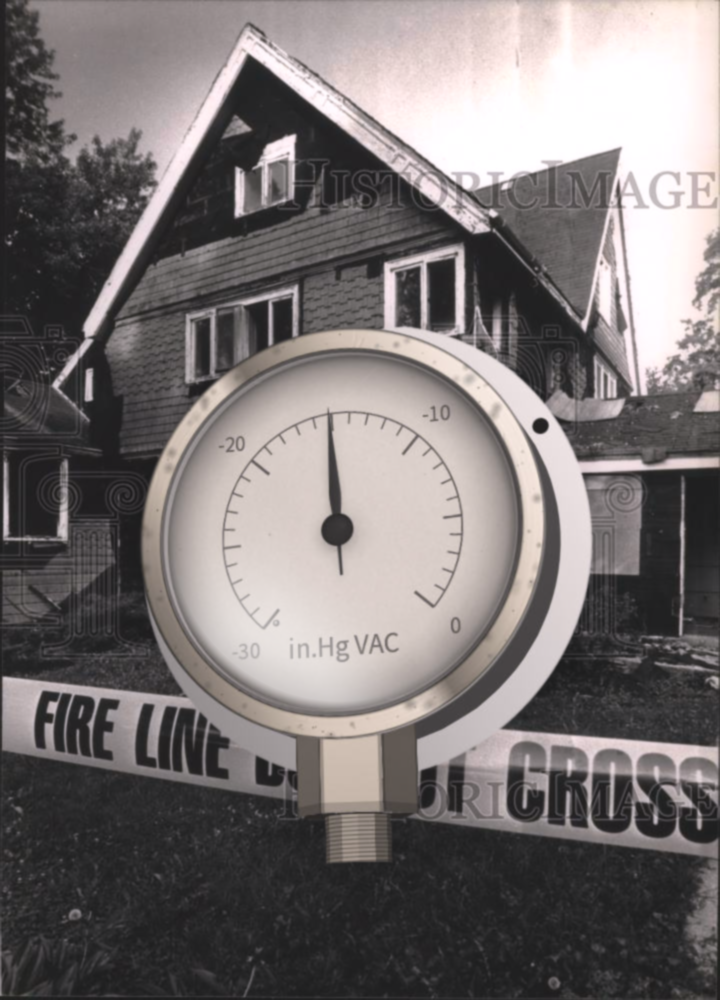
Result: -15
